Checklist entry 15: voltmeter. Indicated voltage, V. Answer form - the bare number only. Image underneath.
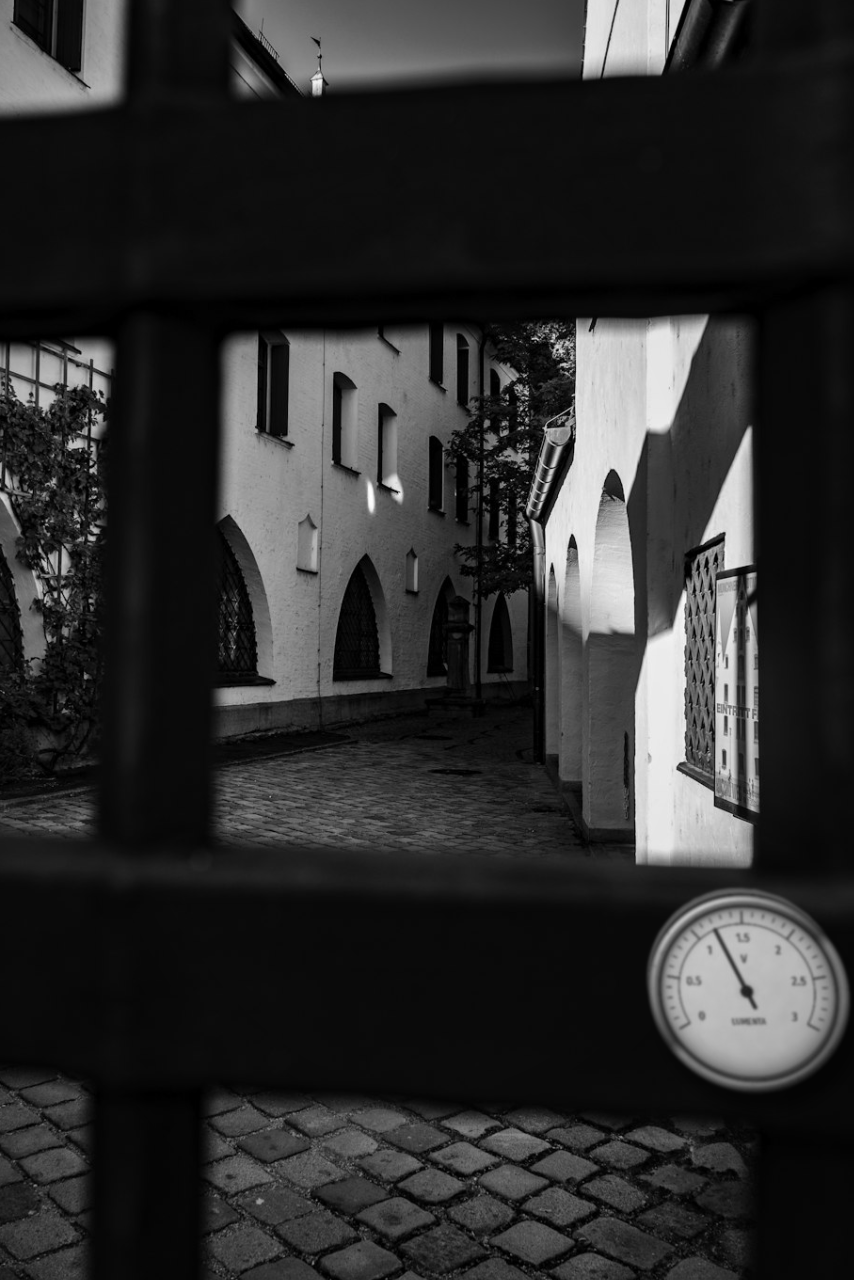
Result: 1.2
